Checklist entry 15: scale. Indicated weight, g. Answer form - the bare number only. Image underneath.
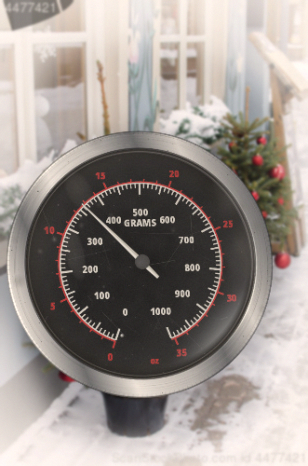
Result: 360
